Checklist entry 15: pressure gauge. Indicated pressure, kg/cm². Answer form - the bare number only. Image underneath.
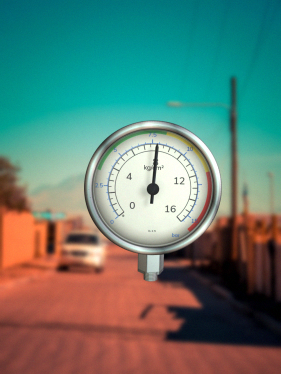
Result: 8
